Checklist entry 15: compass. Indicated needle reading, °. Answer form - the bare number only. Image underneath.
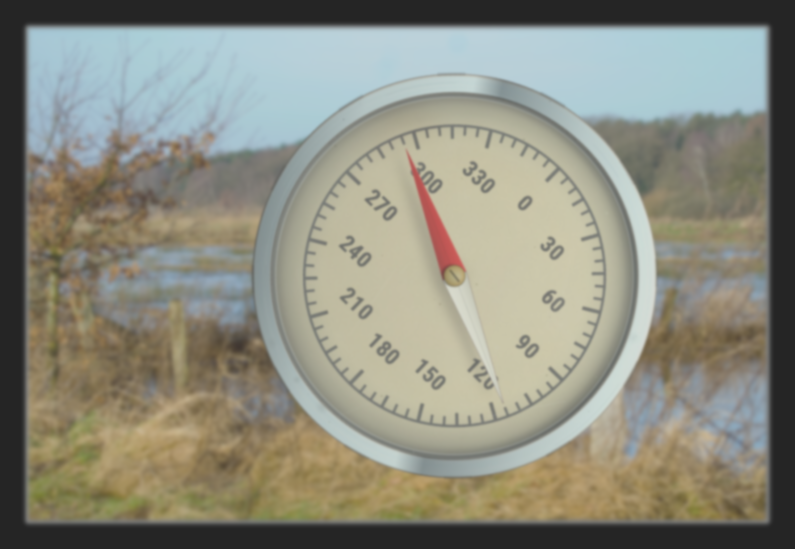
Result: 295
